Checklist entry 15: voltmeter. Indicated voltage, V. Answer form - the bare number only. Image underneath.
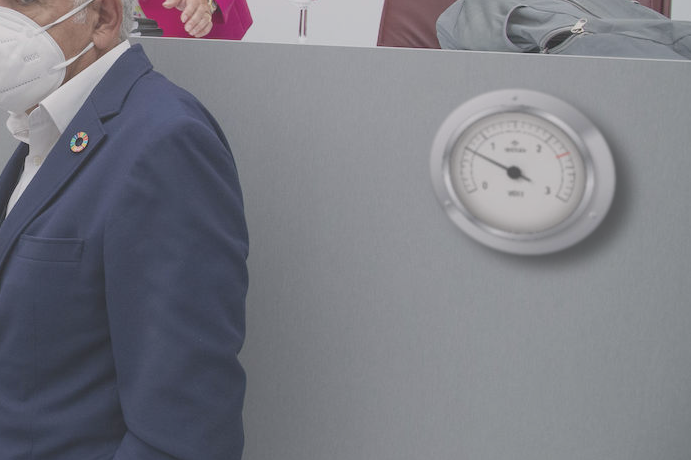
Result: 0.7
